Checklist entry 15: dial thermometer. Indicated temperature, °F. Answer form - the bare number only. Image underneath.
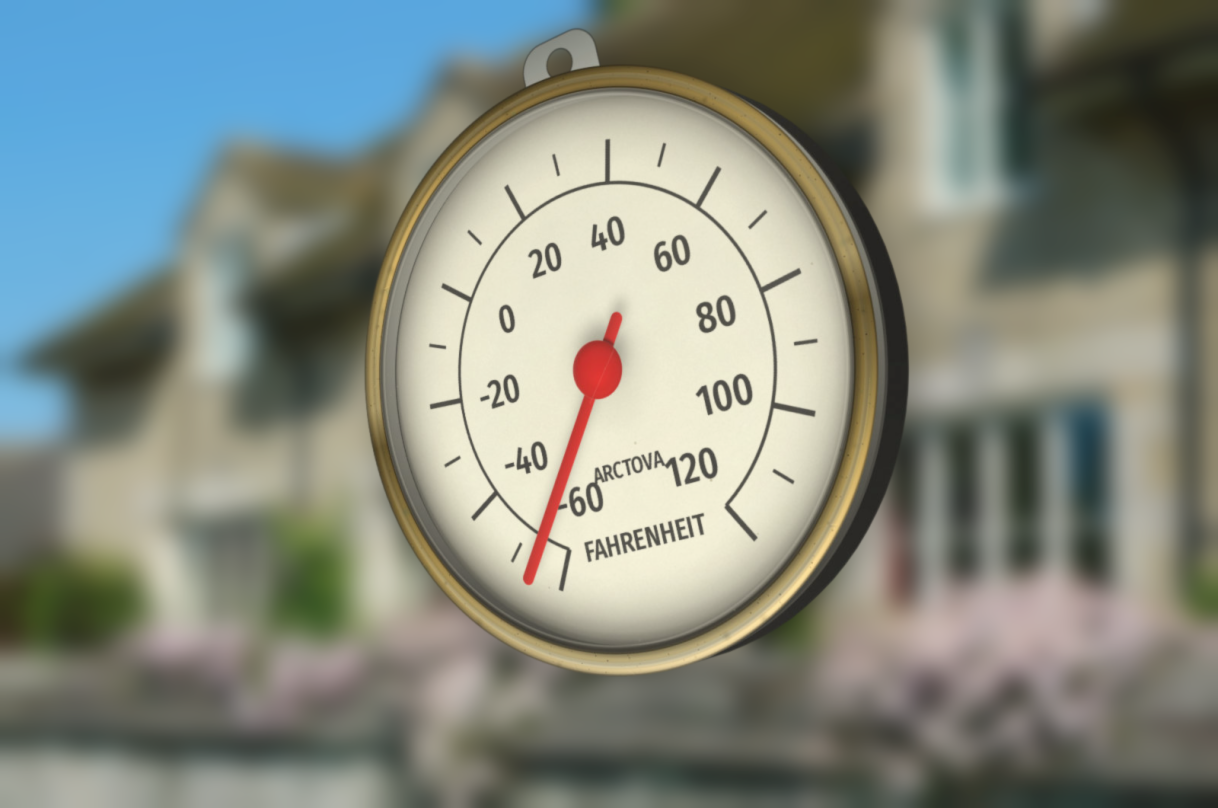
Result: -55
